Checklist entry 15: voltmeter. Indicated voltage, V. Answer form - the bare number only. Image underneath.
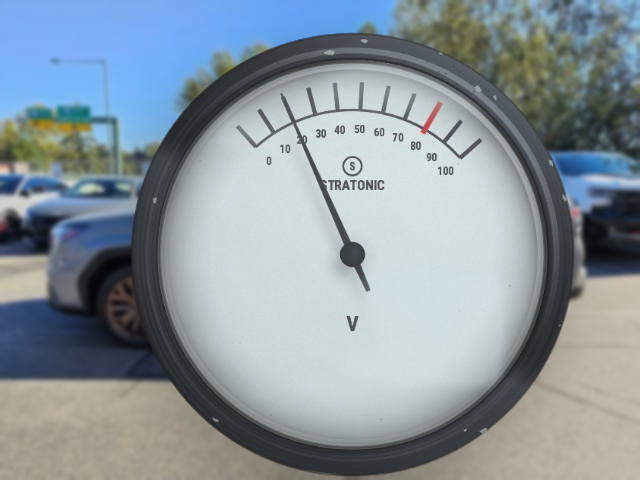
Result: 20
